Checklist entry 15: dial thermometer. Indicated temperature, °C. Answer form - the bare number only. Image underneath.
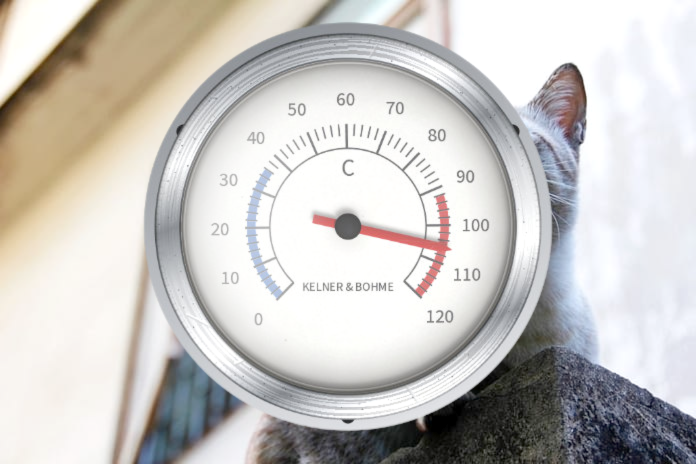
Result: 106
